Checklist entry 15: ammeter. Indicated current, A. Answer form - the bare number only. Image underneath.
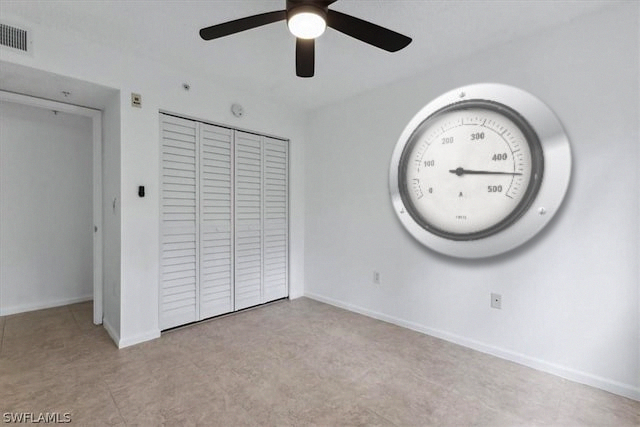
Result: 450
